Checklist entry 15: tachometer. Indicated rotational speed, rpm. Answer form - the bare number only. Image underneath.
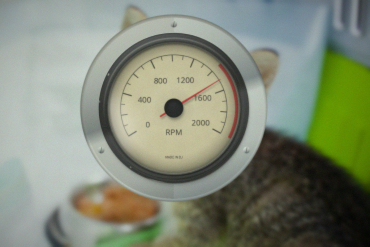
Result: 1500
